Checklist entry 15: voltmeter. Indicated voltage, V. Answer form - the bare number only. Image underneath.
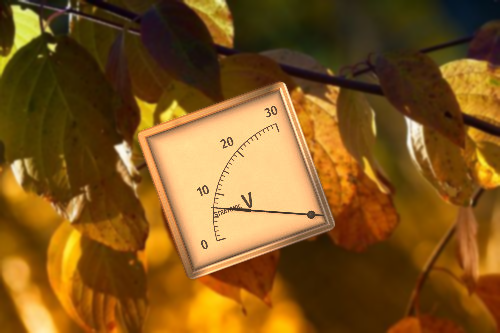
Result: 7
